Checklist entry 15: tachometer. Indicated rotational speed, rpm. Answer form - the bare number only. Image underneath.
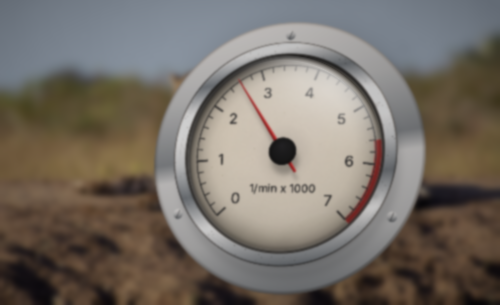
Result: 2600
